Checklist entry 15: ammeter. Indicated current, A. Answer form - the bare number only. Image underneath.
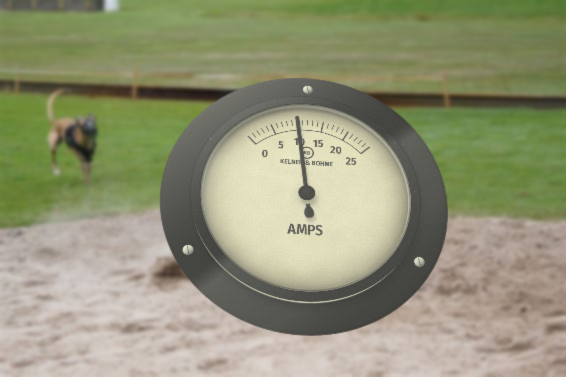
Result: 10
